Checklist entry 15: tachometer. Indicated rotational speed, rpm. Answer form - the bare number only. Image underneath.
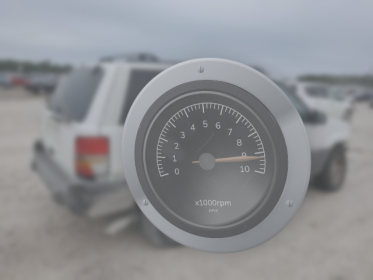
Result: 9200
